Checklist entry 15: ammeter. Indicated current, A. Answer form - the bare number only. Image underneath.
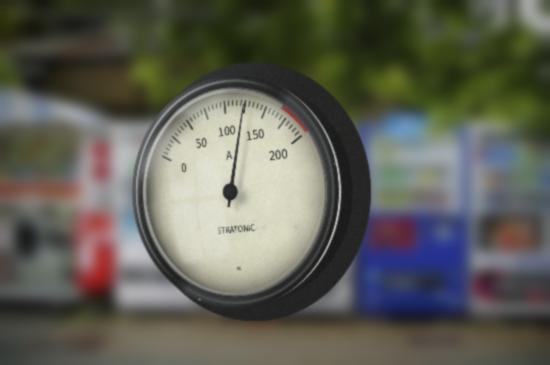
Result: 125
